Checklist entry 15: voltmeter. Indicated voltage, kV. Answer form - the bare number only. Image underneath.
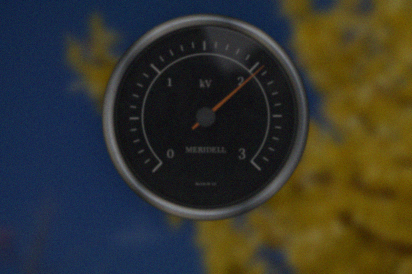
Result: 2.05
